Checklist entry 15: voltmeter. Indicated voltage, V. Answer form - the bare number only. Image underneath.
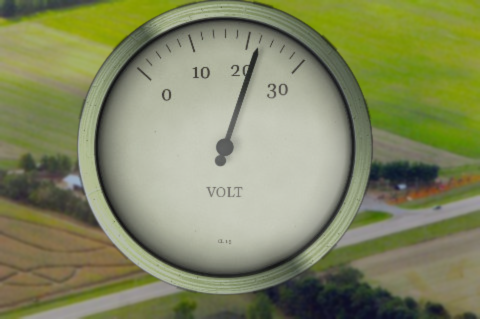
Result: 22
